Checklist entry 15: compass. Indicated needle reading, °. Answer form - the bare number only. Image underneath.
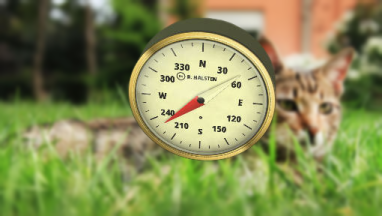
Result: 230
